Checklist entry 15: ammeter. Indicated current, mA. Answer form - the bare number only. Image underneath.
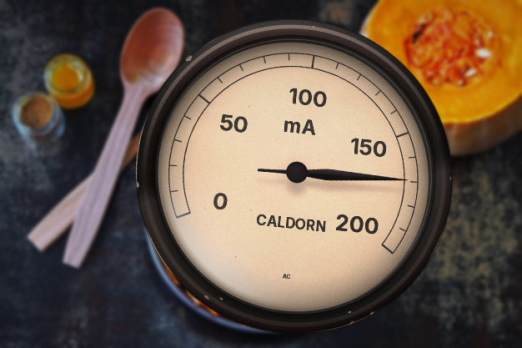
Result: 170
